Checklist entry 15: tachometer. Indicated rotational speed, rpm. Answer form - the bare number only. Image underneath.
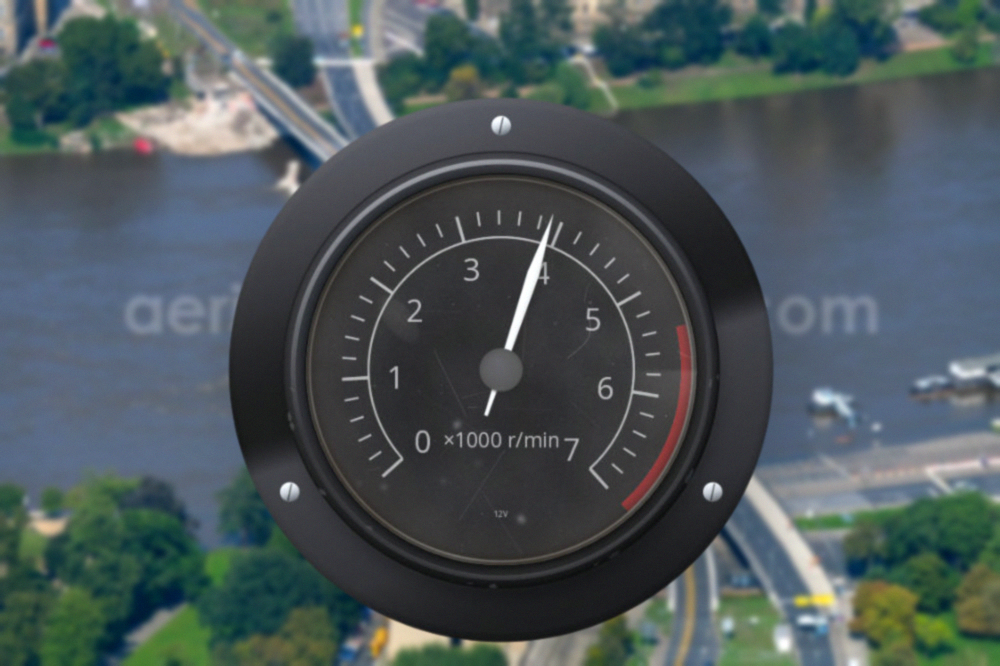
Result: 3900
